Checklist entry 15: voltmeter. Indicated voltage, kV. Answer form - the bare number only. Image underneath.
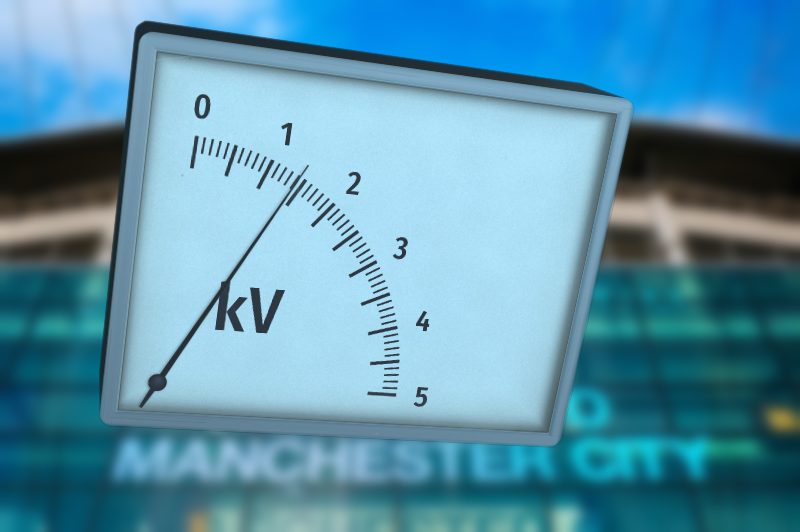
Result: 1.4
